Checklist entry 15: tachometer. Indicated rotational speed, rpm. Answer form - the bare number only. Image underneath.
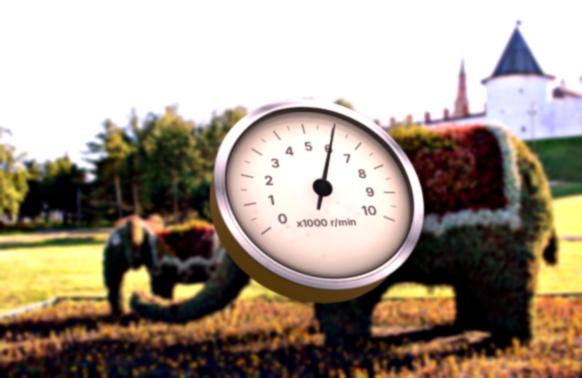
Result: 6000
